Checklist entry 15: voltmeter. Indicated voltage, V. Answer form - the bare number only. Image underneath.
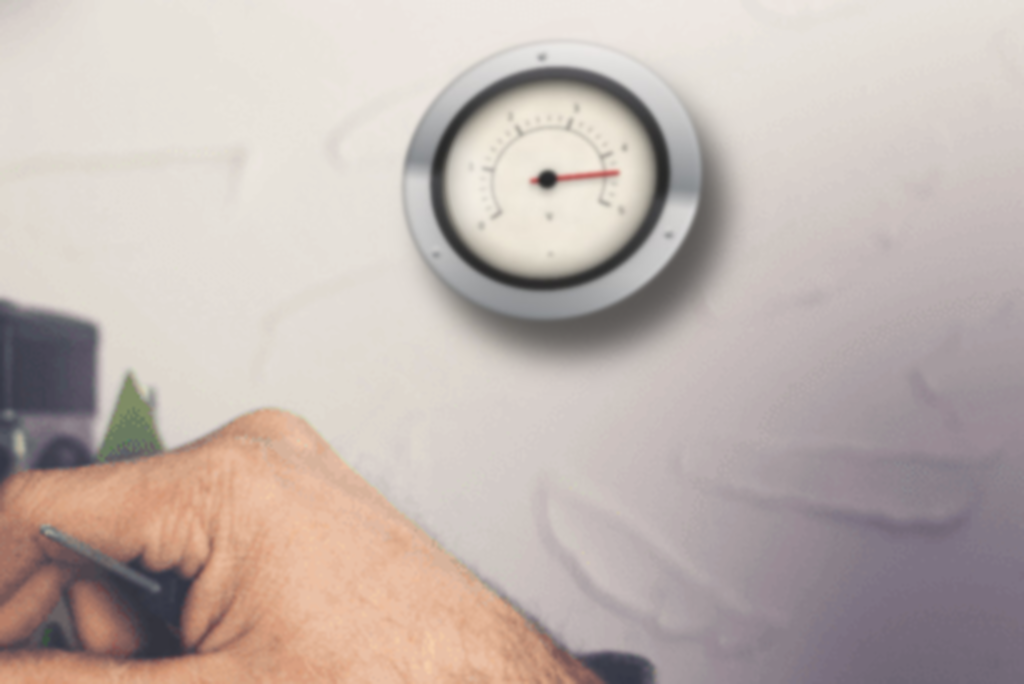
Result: 4.4
